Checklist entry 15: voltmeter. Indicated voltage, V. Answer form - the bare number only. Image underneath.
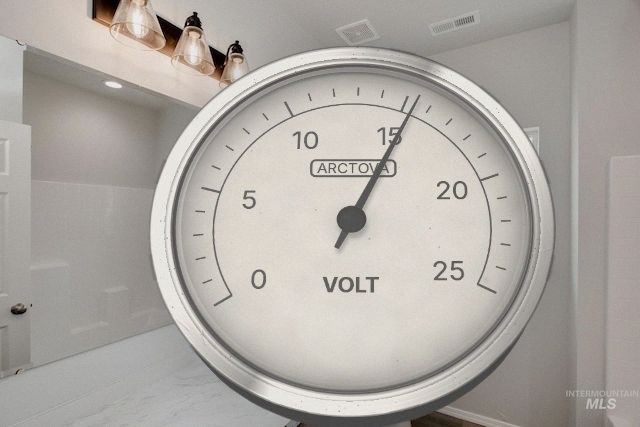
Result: 15.5
